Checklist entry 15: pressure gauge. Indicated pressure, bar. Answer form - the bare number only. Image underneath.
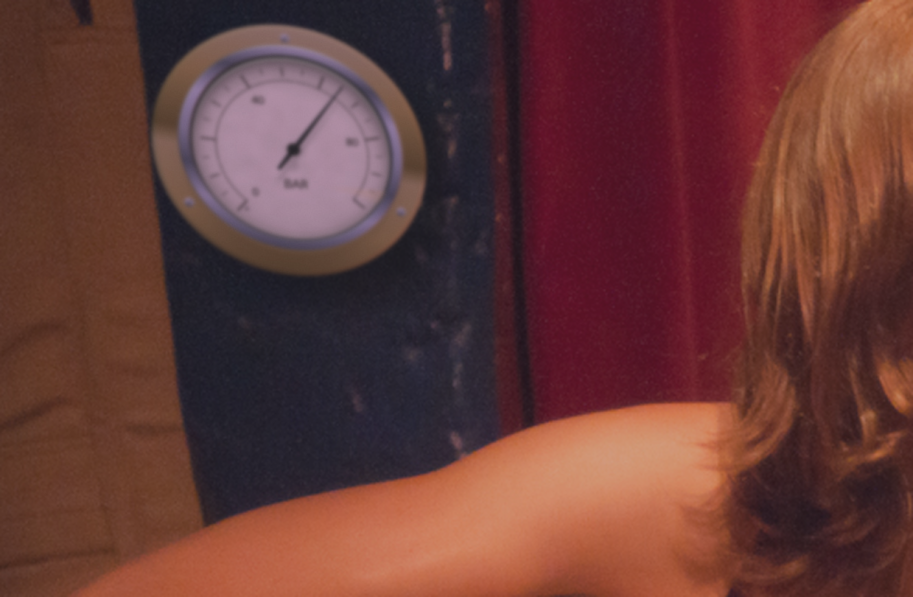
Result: 65
